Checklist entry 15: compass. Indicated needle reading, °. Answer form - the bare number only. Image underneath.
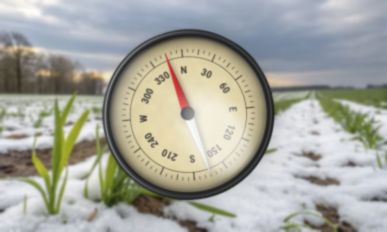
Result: 345
